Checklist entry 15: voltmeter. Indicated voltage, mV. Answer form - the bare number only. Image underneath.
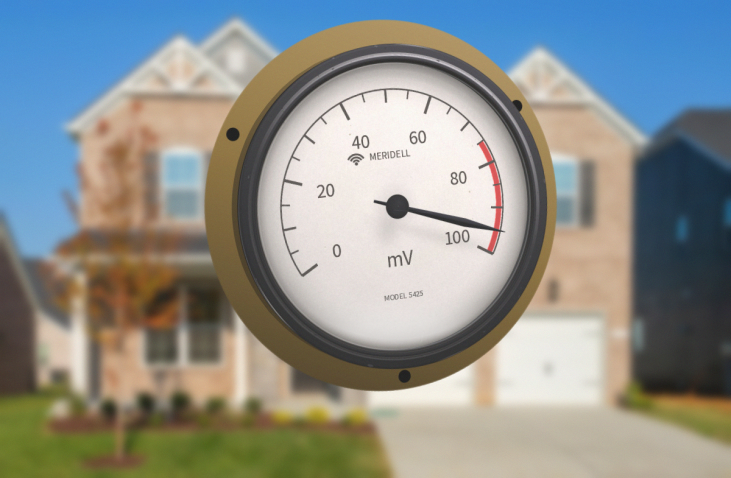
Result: 95
